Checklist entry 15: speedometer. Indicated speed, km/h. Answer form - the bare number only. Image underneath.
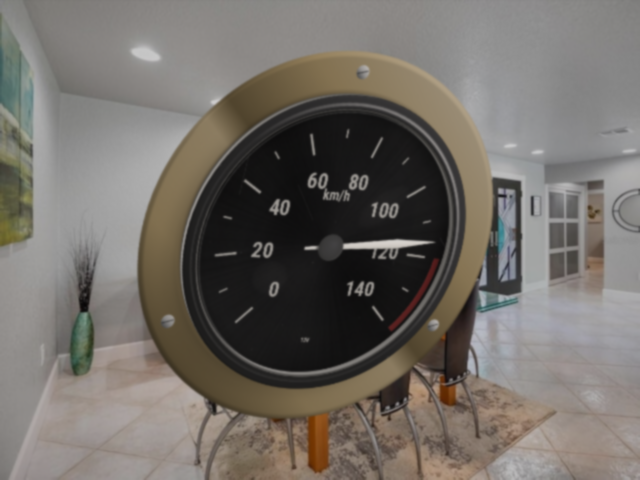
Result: 115
